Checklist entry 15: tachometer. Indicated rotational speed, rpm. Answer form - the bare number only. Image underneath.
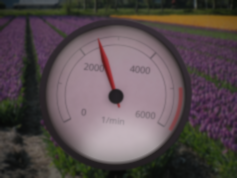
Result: 2500
